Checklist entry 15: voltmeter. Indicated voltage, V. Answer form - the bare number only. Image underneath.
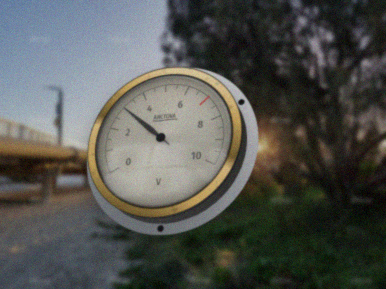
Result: 3
